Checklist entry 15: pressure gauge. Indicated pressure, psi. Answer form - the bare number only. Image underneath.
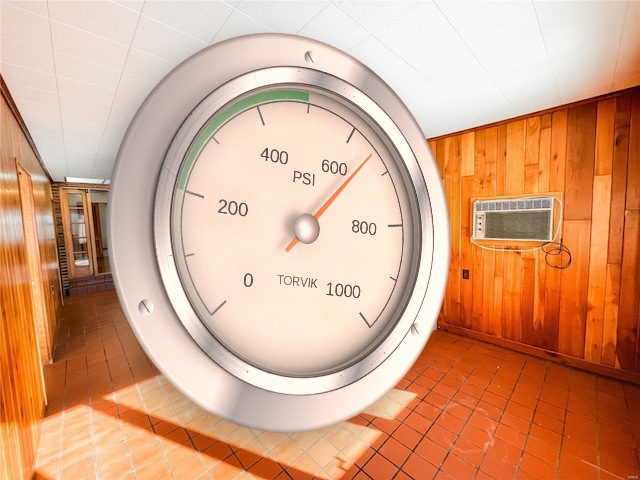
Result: 650
